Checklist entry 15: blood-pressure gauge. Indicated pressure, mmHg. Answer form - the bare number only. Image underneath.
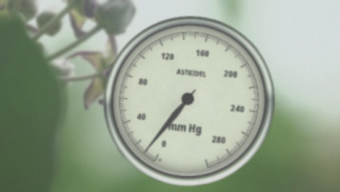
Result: 10
